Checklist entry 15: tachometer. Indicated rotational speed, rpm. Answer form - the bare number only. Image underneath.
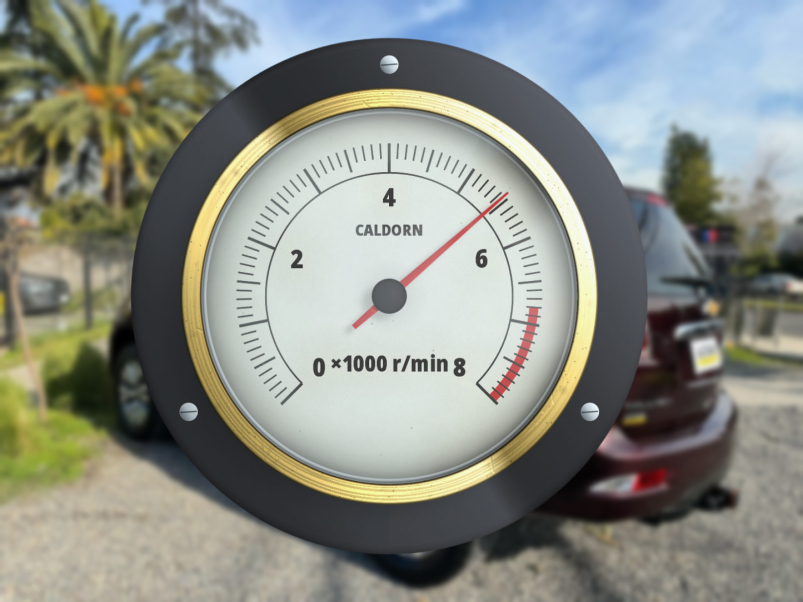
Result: 5450
